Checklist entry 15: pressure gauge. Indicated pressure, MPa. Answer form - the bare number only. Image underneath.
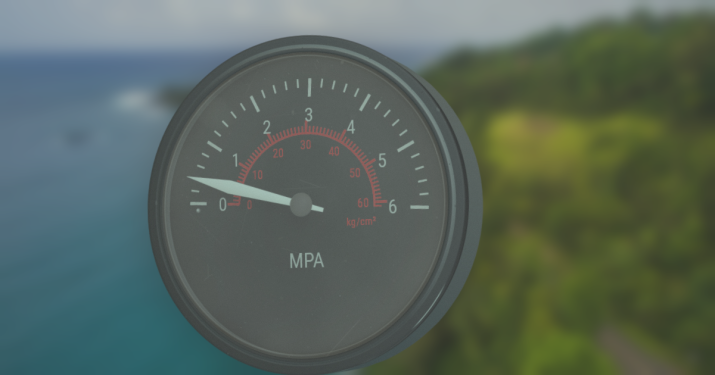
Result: 0.4
